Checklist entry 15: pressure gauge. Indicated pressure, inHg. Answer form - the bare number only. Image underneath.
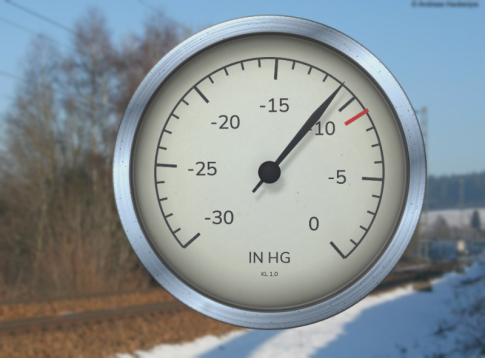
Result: -11
